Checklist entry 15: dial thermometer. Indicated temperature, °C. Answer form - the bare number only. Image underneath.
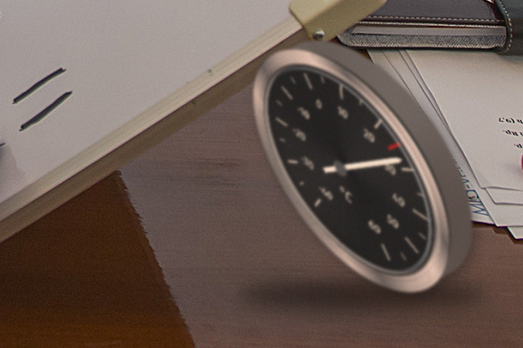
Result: 27.5
